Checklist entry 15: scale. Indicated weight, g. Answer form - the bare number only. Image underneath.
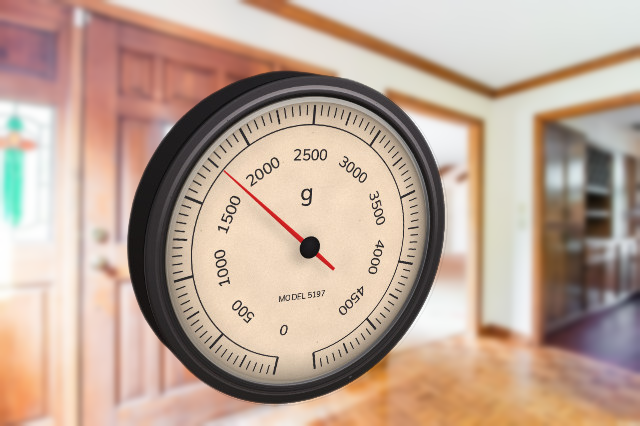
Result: 1750
